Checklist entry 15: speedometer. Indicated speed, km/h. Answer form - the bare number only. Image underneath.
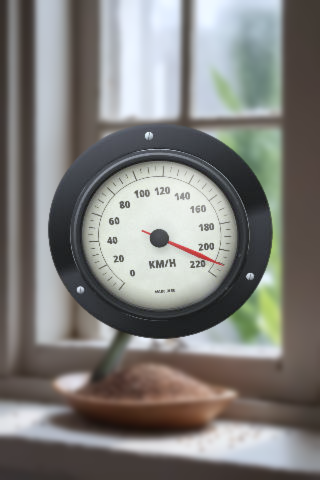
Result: 210
